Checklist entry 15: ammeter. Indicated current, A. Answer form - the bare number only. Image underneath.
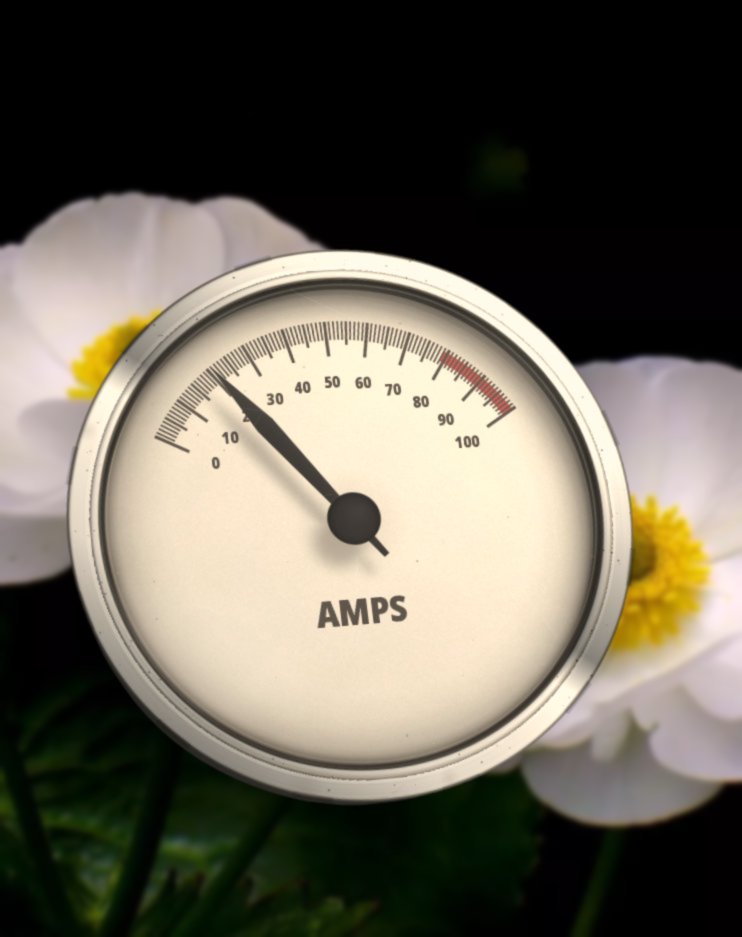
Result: 20
